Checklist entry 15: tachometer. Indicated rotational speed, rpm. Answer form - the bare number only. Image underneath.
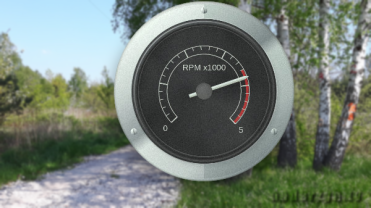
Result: 3800
